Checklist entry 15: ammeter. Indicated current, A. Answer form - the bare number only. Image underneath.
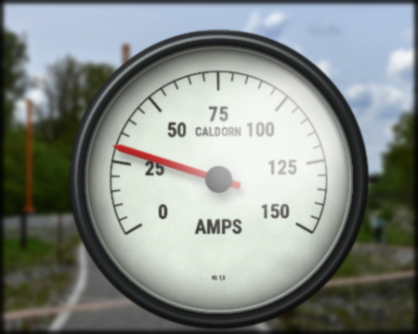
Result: 30
